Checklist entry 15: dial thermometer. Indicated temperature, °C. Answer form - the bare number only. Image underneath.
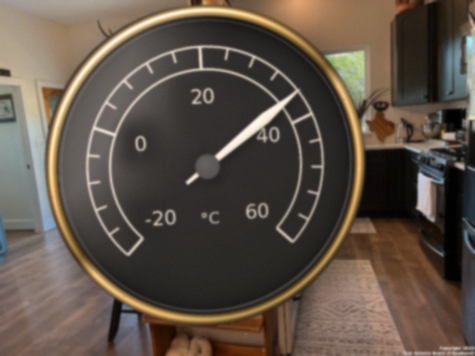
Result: 36
